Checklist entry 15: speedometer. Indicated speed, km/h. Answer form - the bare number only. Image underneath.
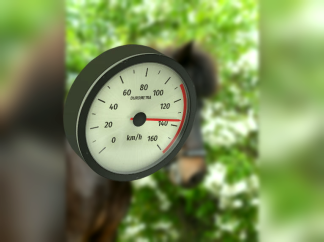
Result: 135
